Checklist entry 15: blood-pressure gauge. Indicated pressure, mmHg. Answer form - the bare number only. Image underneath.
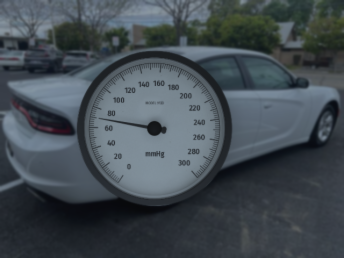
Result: 70
